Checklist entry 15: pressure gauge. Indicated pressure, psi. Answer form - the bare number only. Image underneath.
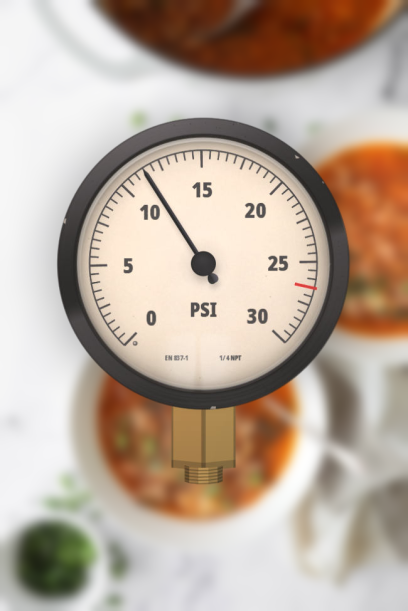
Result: 11.5
